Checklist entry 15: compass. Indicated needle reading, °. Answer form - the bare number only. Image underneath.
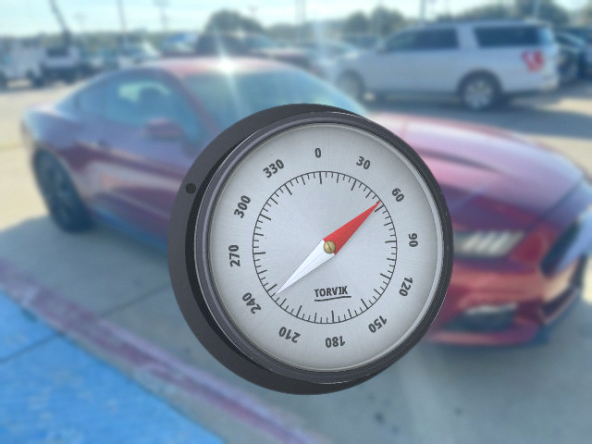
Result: 55
